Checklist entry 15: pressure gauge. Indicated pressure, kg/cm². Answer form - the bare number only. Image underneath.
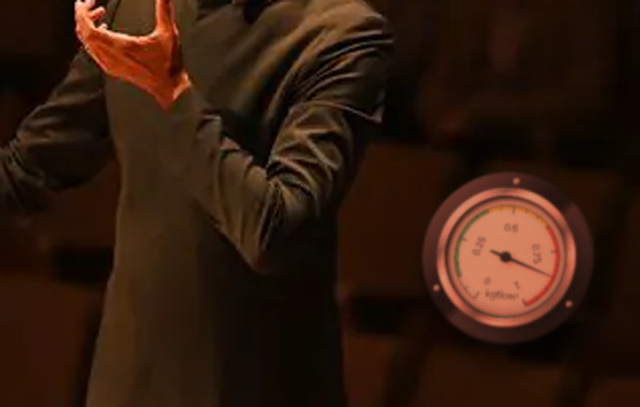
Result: 0.85
